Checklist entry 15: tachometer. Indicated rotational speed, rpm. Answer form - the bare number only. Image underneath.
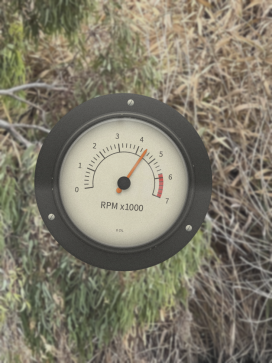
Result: 4400
